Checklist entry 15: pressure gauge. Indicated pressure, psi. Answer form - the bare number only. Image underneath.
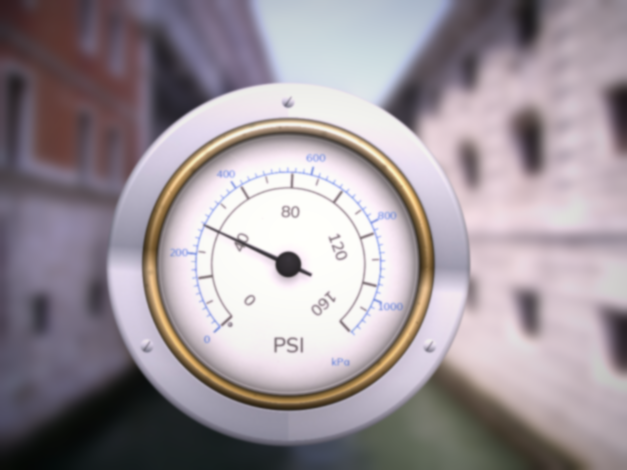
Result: 40
